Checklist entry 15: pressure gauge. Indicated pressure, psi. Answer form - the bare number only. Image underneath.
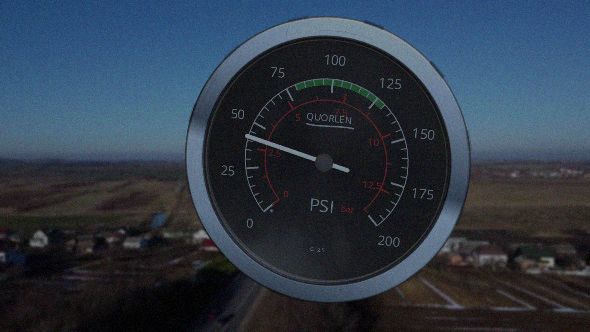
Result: 42.5
